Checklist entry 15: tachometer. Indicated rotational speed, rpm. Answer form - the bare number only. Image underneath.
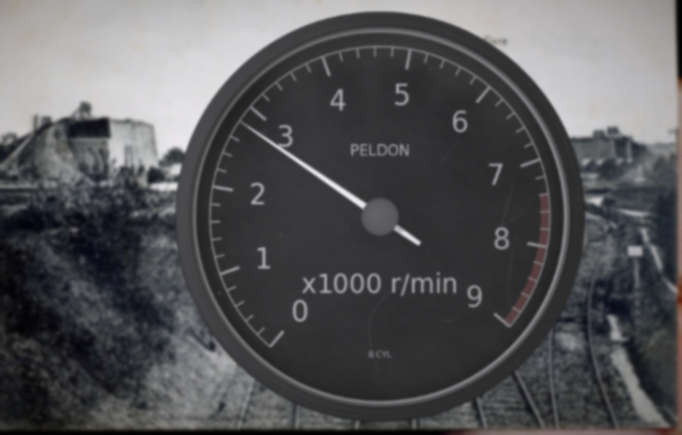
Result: 2800
